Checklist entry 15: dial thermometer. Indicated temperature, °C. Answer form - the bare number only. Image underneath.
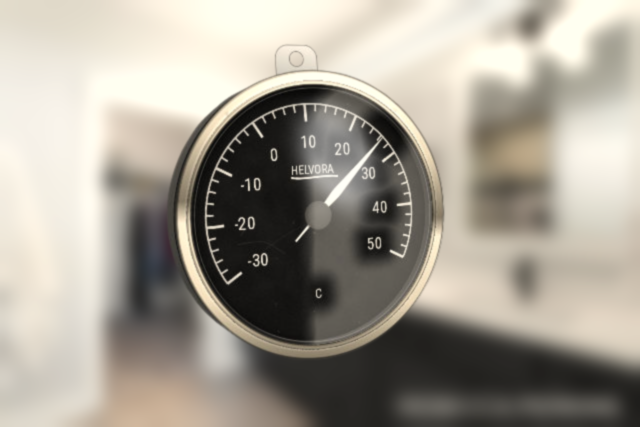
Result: 26
